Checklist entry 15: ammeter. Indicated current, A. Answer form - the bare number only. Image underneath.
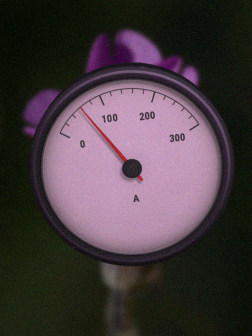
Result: 60
